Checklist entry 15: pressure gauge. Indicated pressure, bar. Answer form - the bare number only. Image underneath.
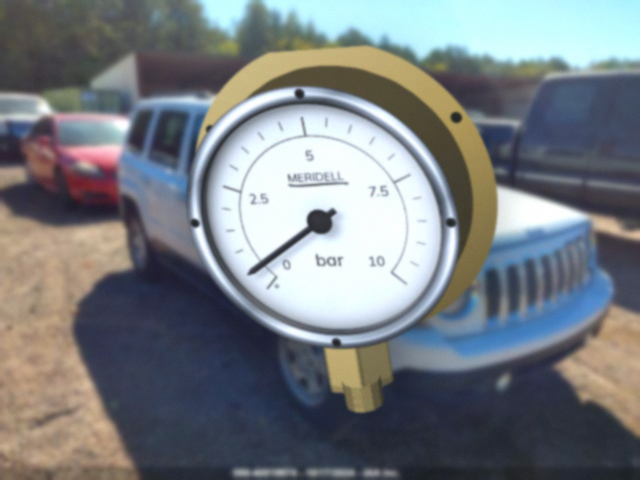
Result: 0.5
